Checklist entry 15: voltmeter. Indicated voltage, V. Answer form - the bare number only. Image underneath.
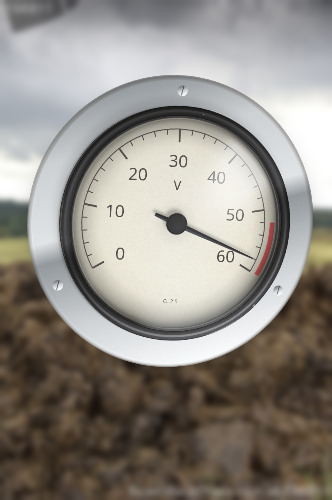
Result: 58
